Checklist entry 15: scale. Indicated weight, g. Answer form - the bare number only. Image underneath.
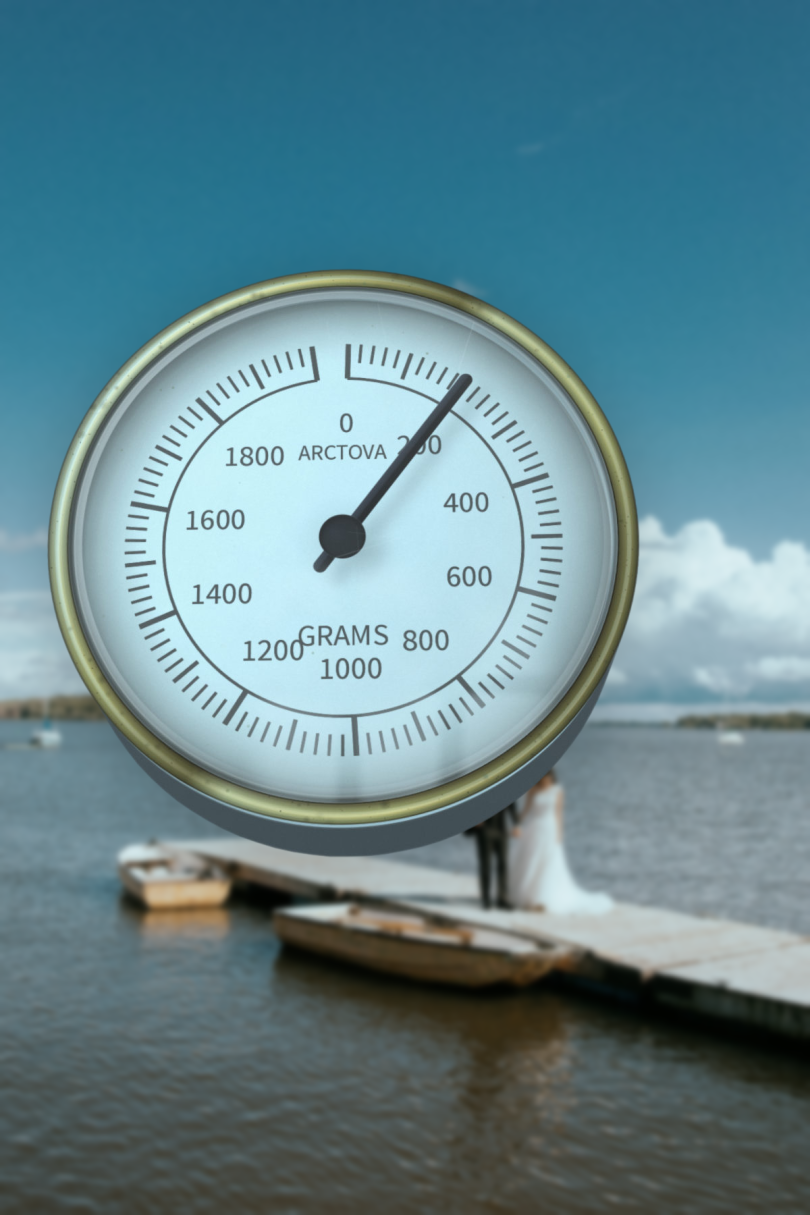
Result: 200
